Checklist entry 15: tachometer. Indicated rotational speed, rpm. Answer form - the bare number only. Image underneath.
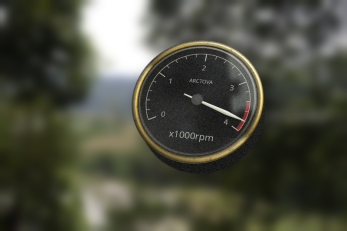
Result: 3800
